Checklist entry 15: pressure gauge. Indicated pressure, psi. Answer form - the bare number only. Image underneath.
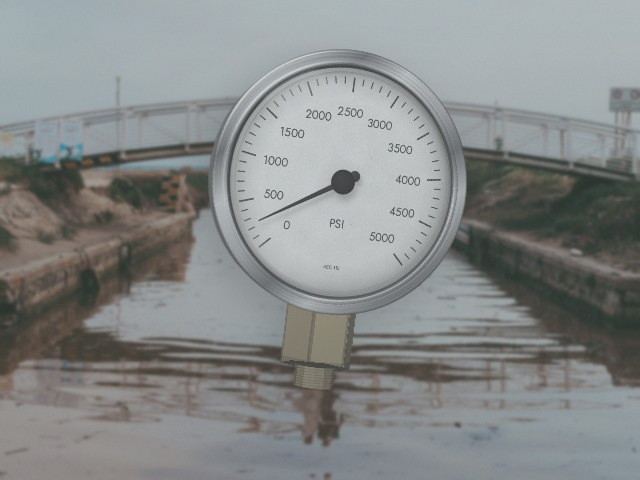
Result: 250
